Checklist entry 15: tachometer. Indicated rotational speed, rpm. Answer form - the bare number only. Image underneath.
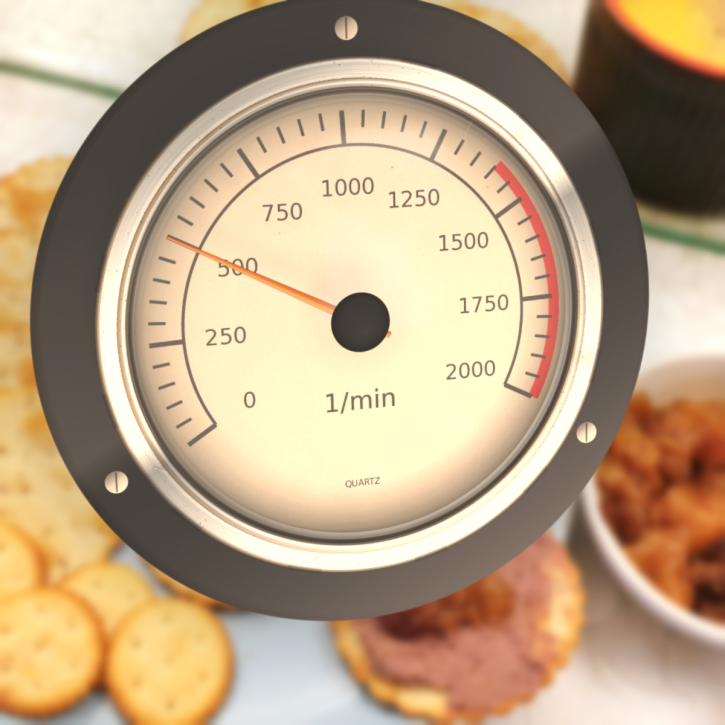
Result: 500
